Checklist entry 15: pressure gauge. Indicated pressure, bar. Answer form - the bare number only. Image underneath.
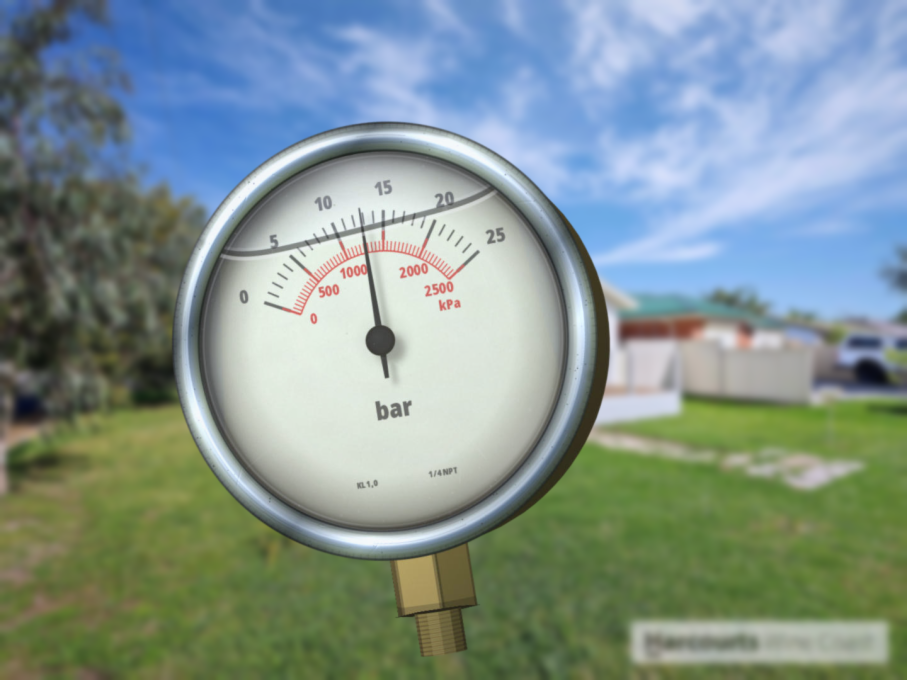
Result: 13
